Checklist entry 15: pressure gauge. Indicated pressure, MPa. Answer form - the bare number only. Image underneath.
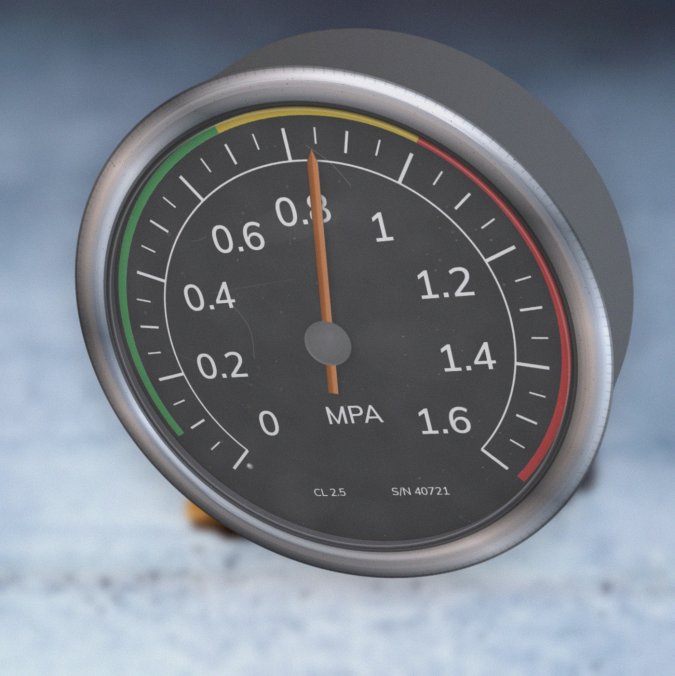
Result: 0.85
